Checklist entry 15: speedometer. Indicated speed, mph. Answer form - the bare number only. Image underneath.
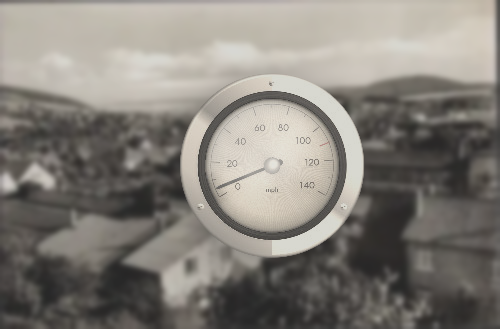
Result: 5
